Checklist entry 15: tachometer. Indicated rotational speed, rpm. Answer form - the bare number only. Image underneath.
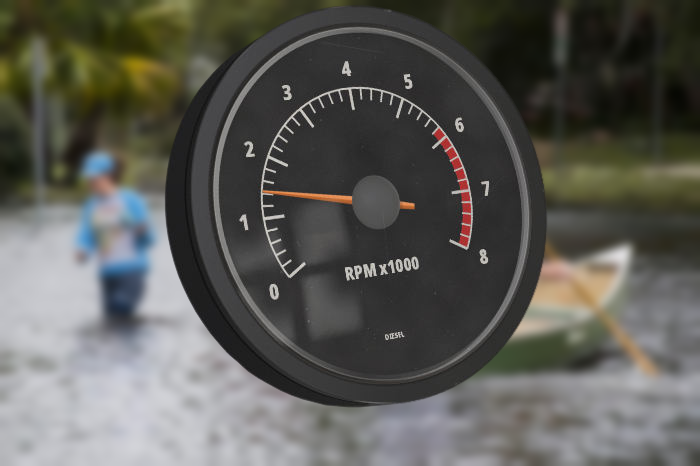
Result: 1400
